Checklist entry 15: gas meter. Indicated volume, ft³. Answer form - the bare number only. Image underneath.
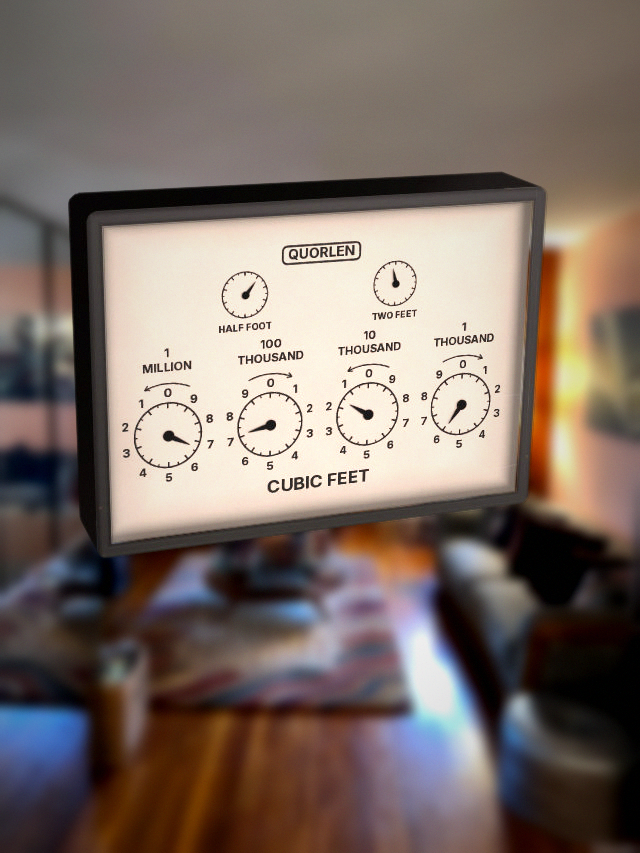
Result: 671600
